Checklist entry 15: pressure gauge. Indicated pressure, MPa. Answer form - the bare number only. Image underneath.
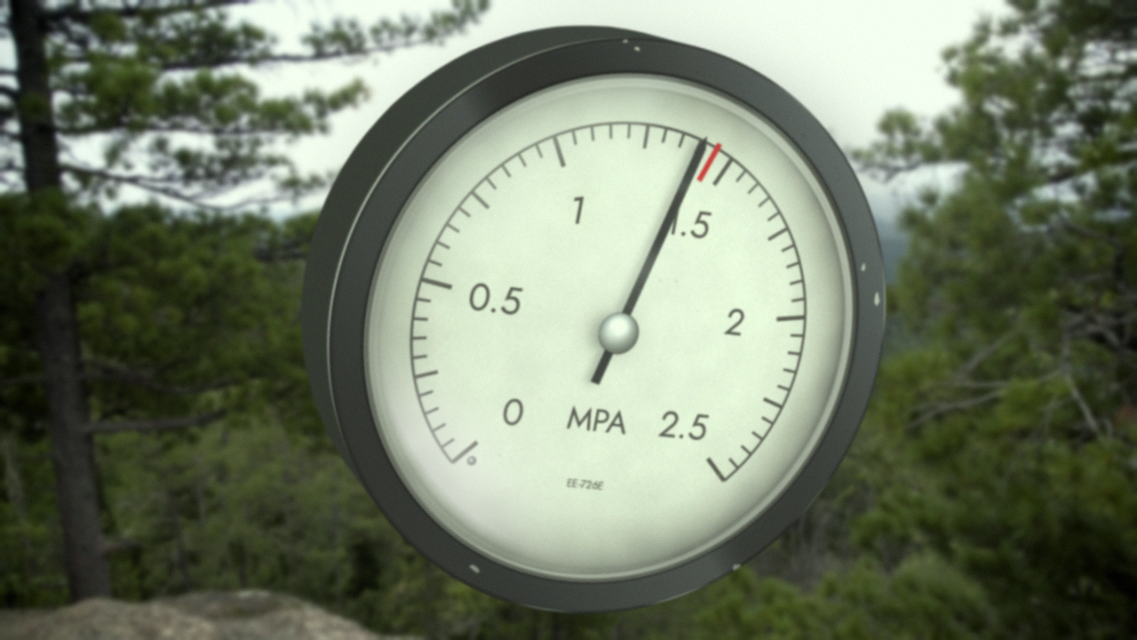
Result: 1.4
